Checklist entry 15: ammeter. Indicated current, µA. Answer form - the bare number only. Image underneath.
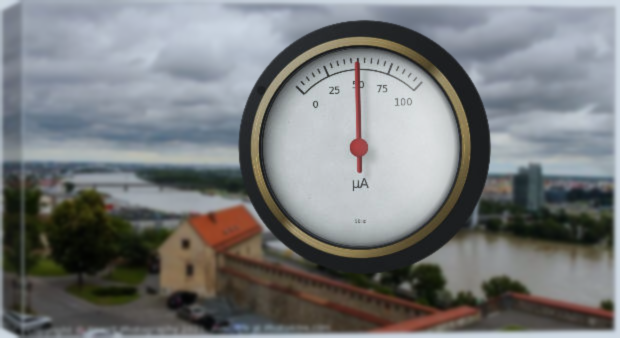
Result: 50
